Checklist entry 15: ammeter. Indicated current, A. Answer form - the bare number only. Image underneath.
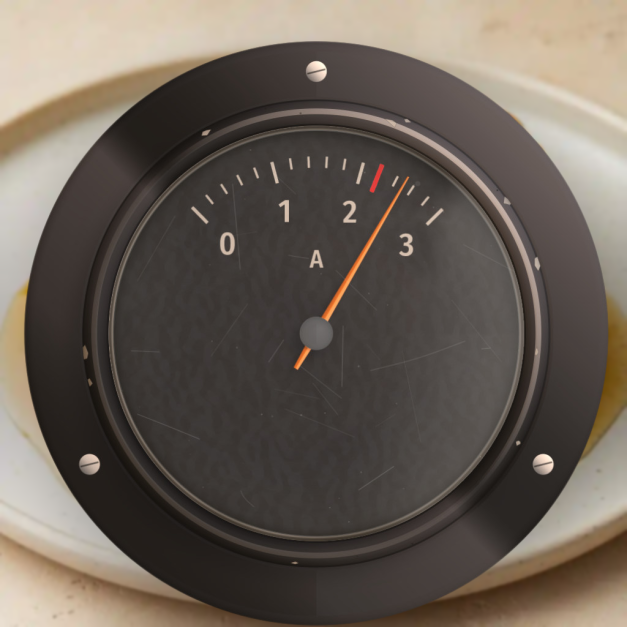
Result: 2.5
